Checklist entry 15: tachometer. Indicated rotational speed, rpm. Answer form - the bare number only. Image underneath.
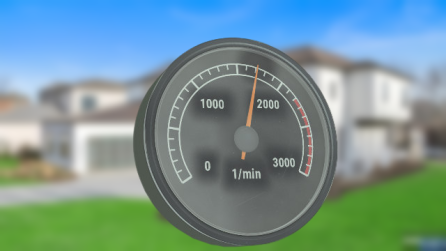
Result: 1700
